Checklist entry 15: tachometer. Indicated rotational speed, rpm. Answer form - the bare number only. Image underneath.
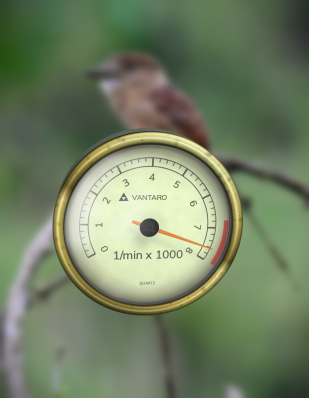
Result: 7600
